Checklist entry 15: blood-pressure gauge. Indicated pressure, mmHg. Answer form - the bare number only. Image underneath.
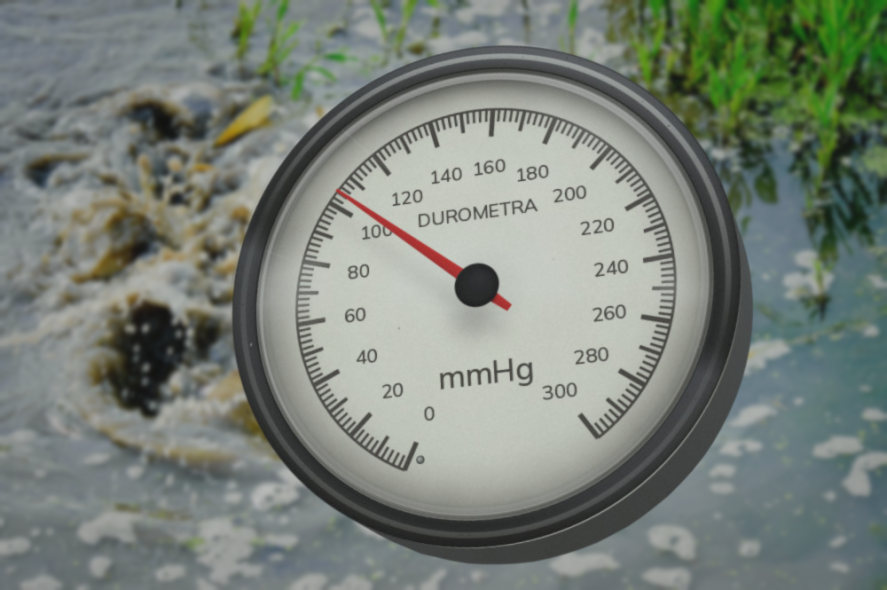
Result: 104
